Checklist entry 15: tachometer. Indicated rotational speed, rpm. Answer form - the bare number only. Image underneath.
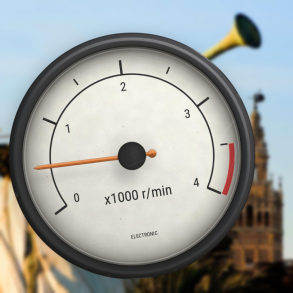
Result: 500
